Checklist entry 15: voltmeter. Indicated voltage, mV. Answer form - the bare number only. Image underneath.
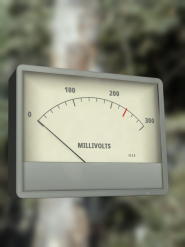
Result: 0
